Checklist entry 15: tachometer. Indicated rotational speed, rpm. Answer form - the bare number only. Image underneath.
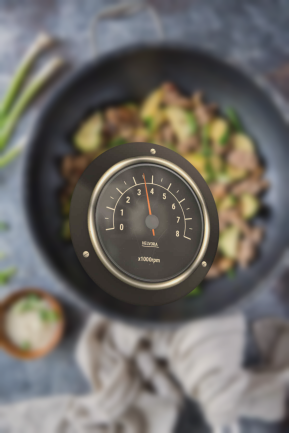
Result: 3500
